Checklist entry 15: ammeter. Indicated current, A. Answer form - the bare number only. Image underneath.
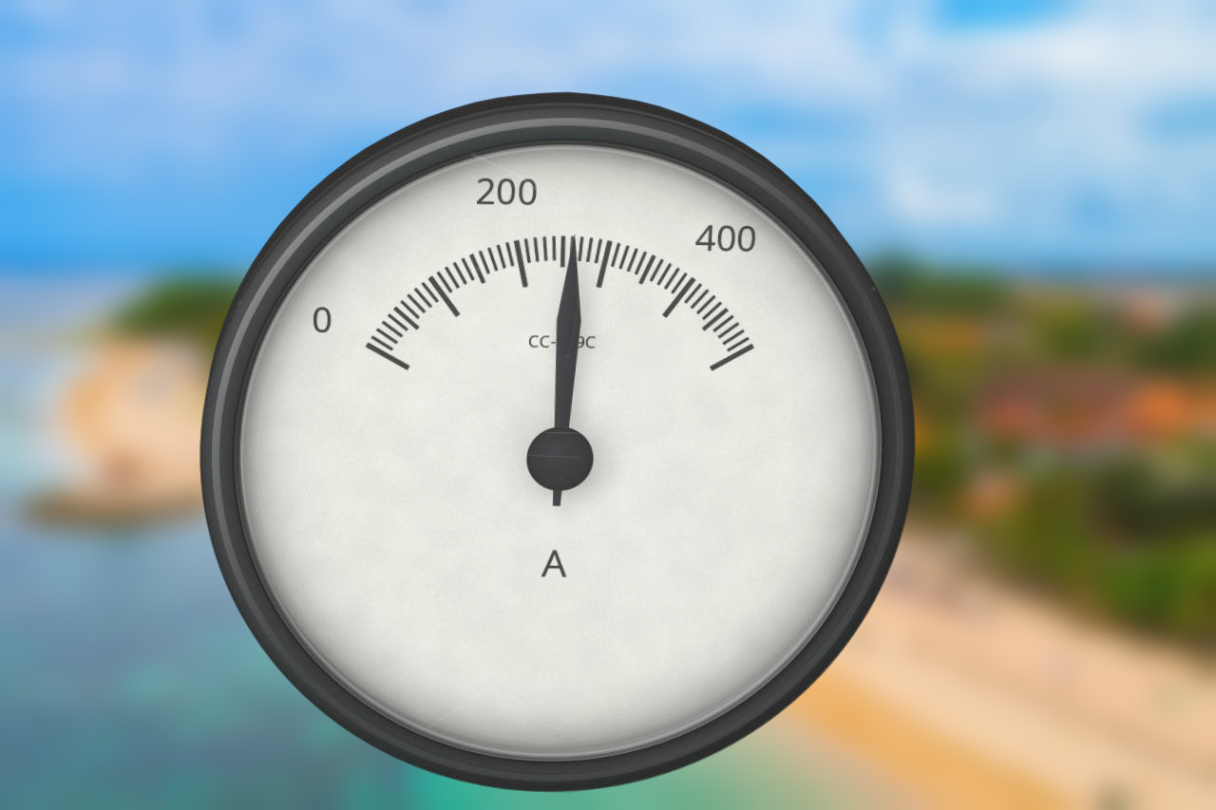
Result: 260
